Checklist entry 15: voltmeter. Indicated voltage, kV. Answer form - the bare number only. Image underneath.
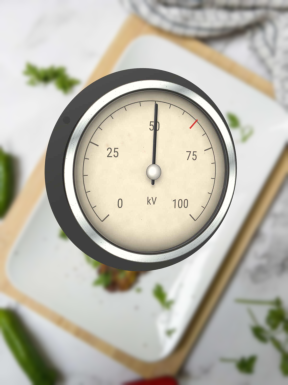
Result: 50
